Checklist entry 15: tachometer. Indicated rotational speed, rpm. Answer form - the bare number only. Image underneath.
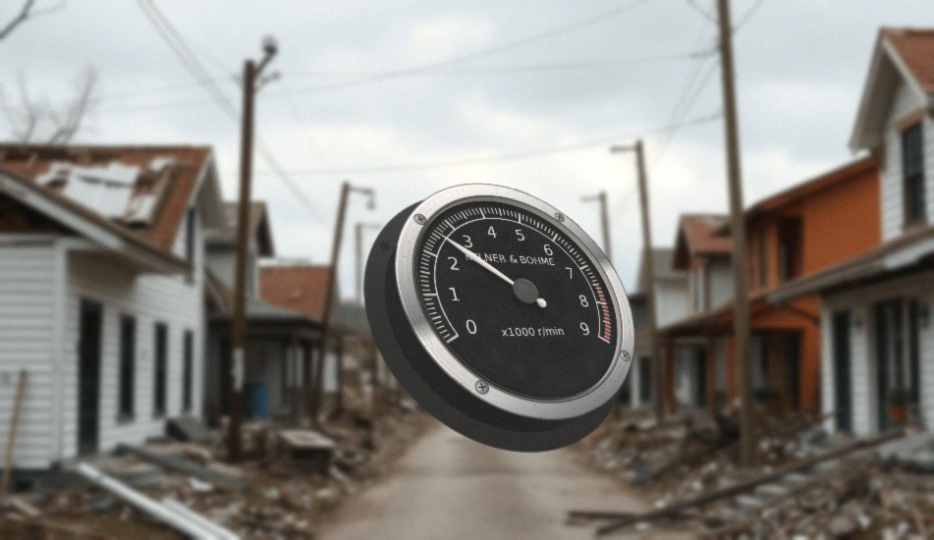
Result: 2500
